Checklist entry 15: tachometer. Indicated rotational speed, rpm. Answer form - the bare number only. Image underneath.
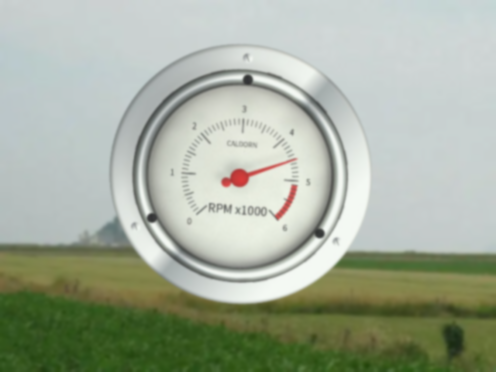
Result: 4500
